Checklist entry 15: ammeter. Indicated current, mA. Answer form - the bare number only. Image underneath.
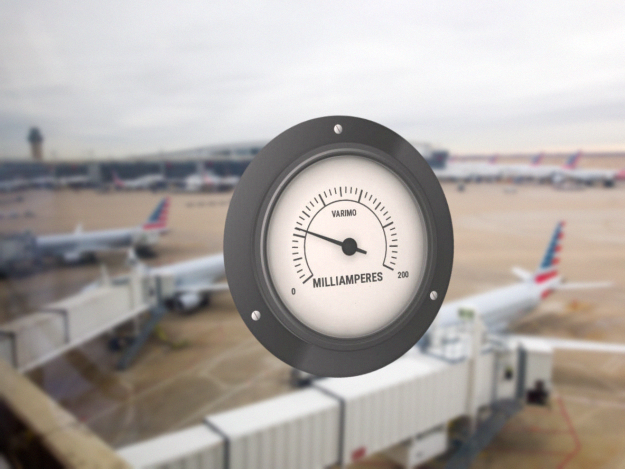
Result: 45
